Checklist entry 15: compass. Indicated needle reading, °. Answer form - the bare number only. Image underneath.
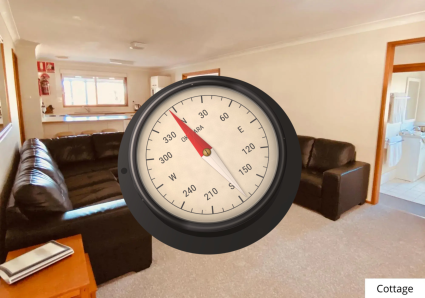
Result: 355
